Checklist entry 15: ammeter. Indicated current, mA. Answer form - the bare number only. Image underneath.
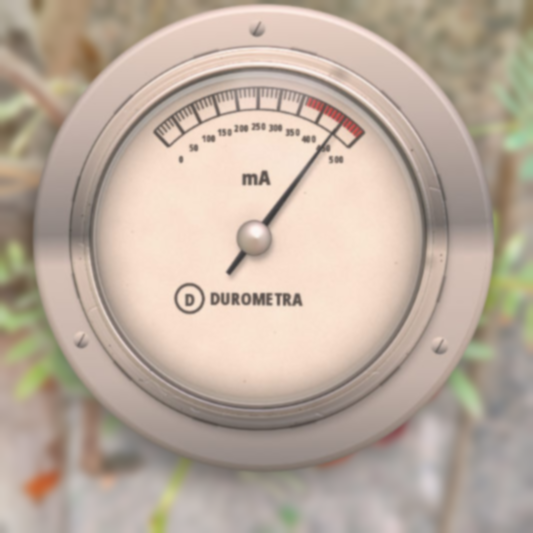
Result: 450
